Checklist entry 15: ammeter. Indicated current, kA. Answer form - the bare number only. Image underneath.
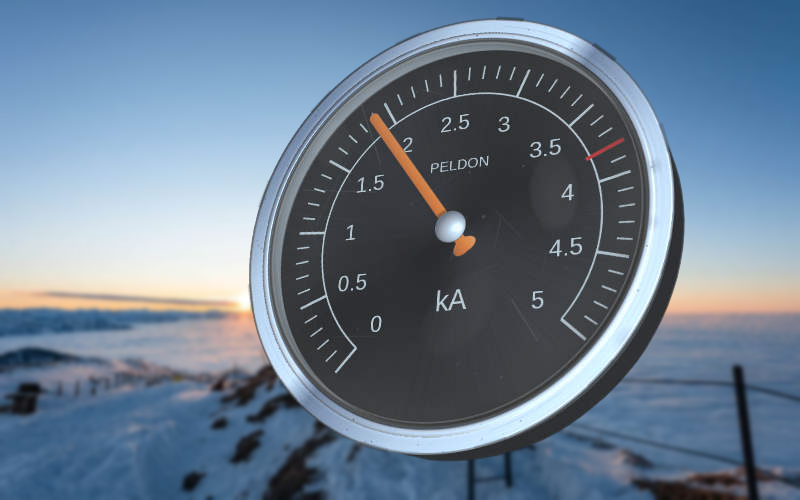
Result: 1.9
